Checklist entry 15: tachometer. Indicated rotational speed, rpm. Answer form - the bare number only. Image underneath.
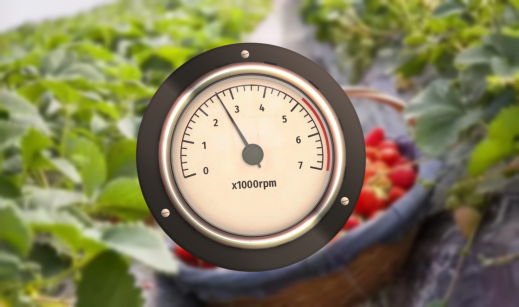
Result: 2600
